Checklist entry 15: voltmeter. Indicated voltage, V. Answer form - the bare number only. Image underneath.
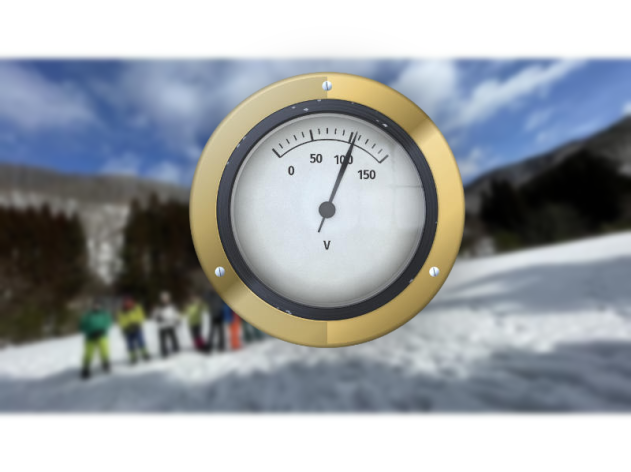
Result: 105
